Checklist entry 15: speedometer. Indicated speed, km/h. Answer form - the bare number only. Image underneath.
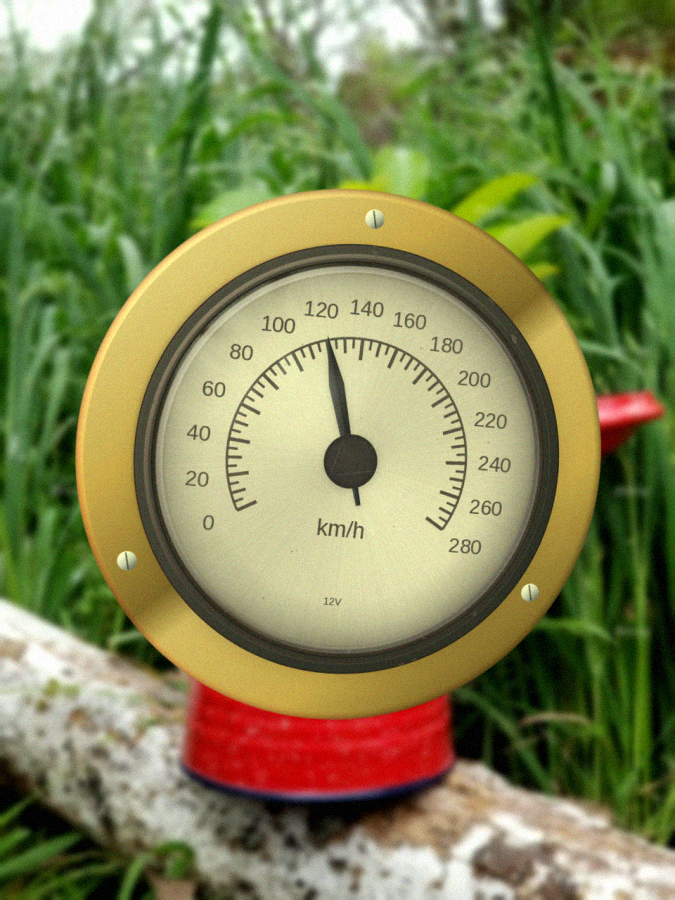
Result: 120
